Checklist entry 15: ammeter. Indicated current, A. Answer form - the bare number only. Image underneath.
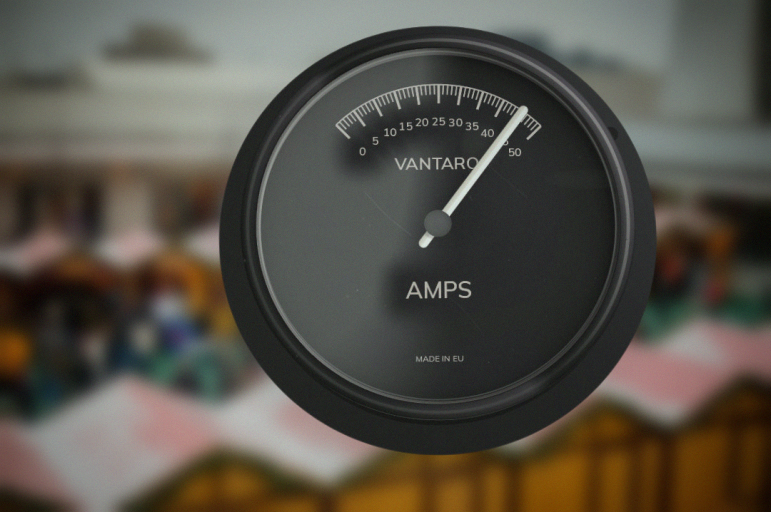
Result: 45
